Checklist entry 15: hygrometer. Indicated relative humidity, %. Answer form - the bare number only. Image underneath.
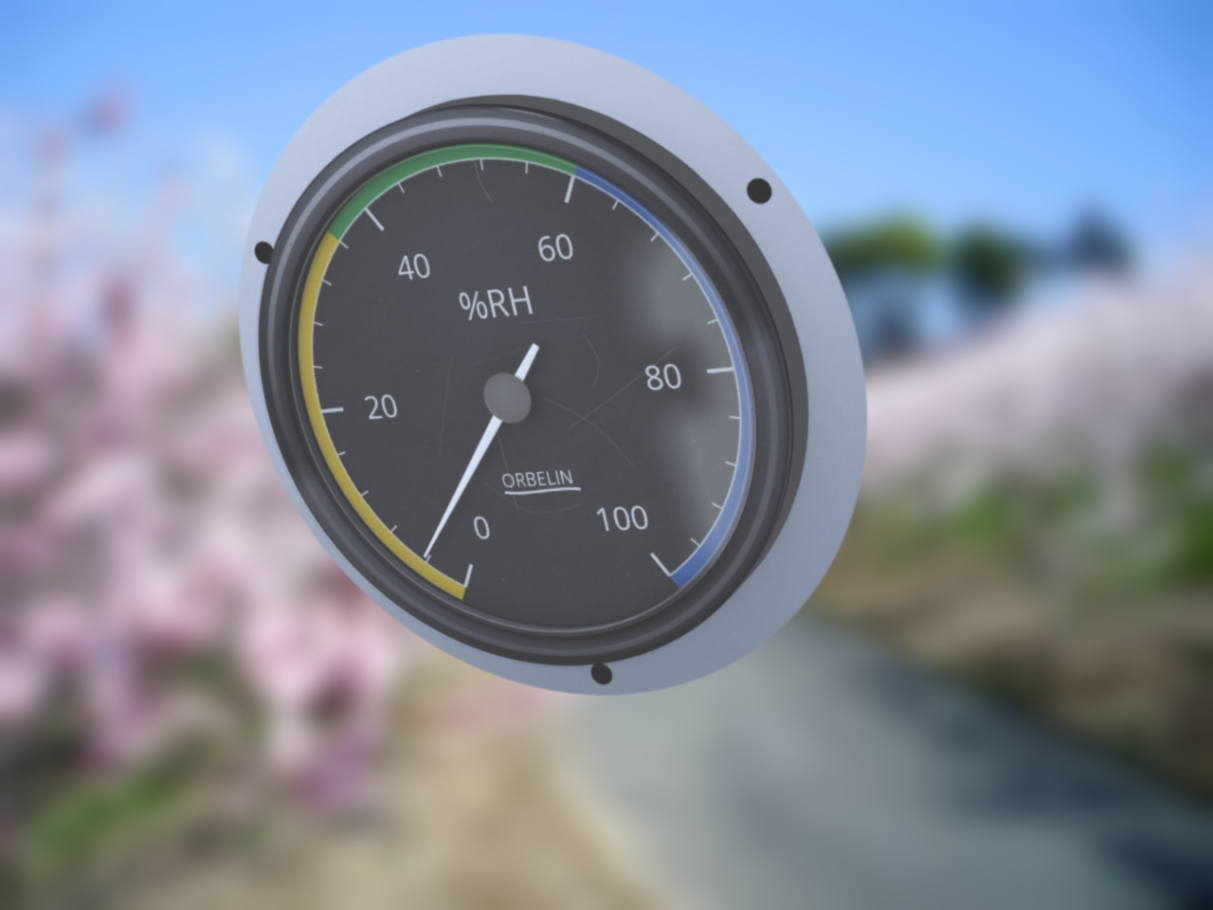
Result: 4
